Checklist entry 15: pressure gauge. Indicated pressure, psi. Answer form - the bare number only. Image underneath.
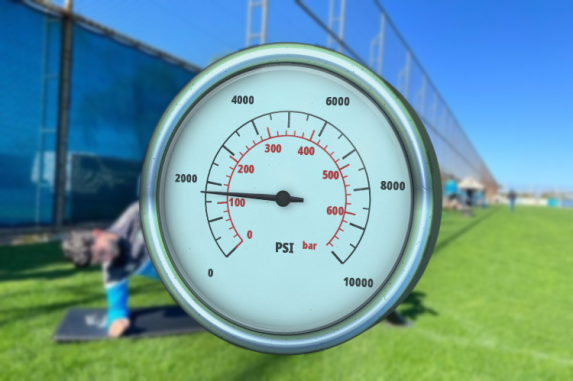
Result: 1750
